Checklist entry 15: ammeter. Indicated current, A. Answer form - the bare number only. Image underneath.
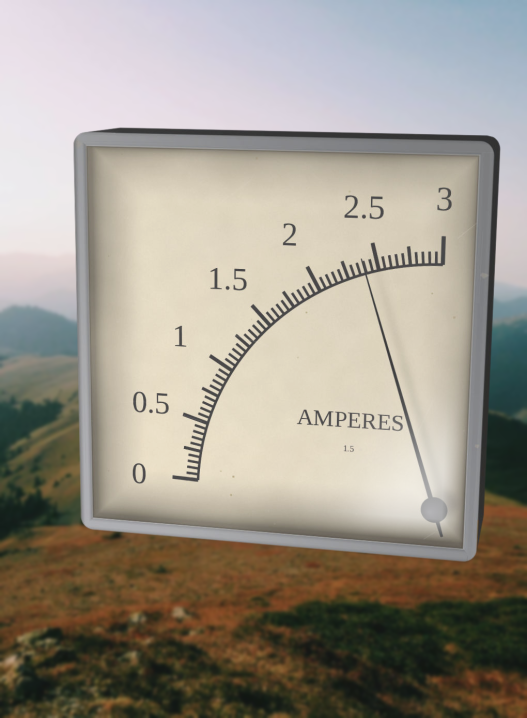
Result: 2.4
